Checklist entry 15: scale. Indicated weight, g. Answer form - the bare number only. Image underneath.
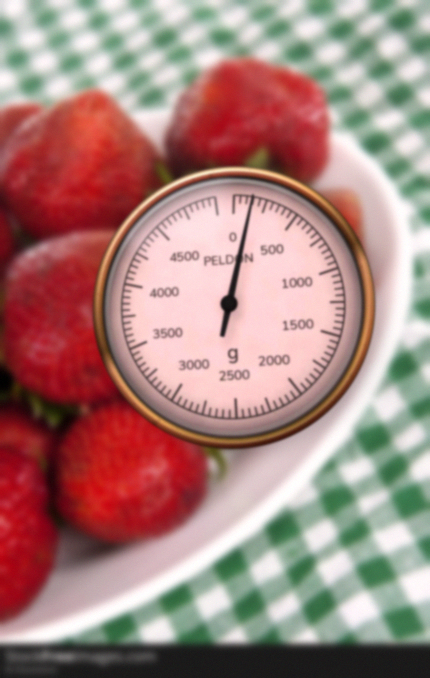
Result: 150
